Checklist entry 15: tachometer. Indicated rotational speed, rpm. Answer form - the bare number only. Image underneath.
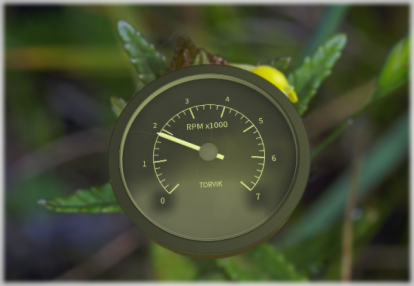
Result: 1800
